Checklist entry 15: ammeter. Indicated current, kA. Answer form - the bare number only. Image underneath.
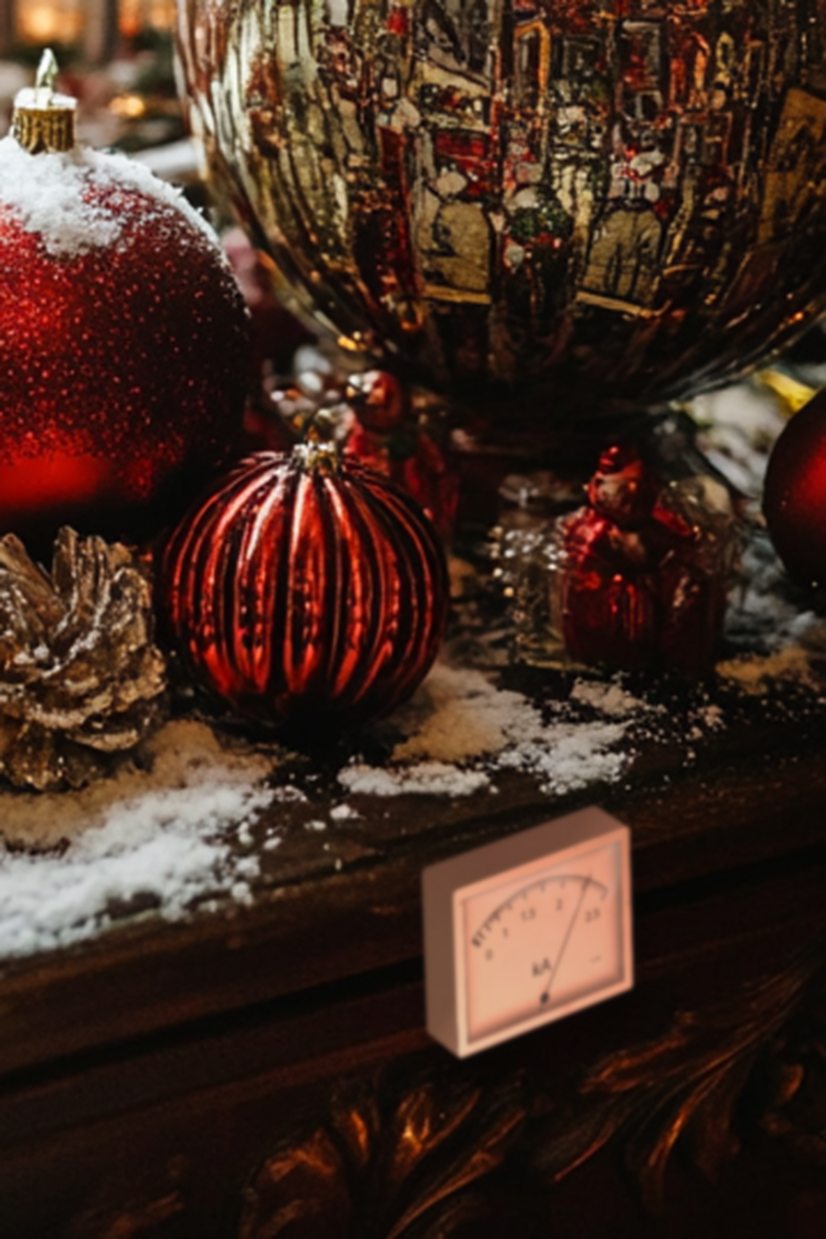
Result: 2.25
